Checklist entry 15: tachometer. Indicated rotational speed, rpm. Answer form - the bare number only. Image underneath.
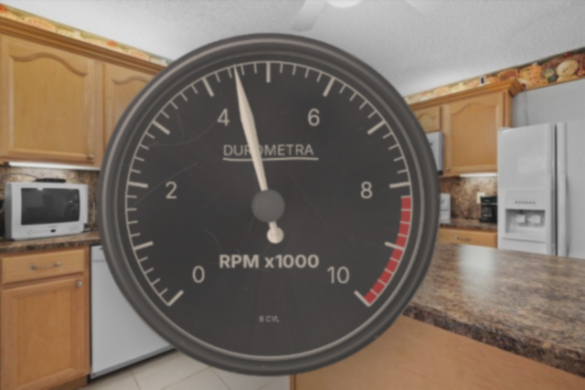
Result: 4500
